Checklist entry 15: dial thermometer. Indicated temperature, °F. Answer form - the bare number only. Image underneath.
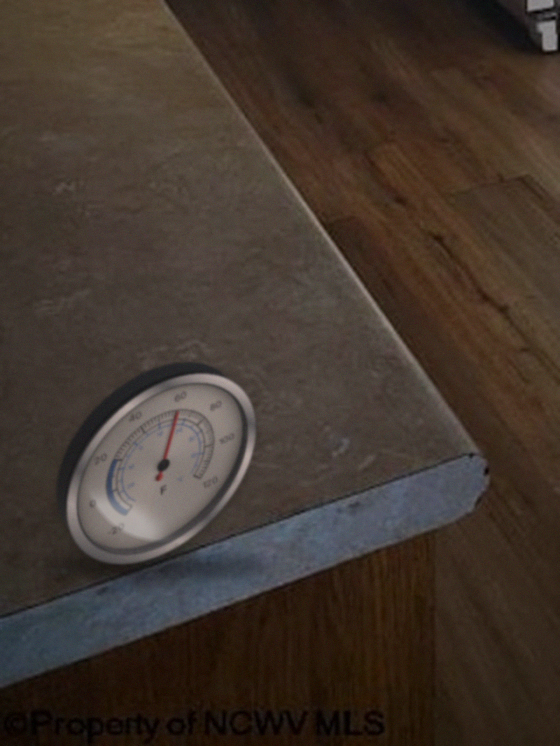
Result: 60
